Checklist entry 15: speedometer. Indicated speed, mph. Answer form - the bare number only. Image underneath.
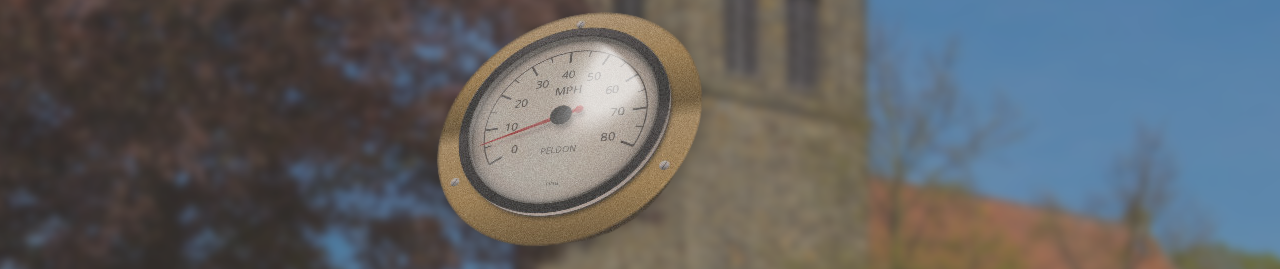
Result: 5
